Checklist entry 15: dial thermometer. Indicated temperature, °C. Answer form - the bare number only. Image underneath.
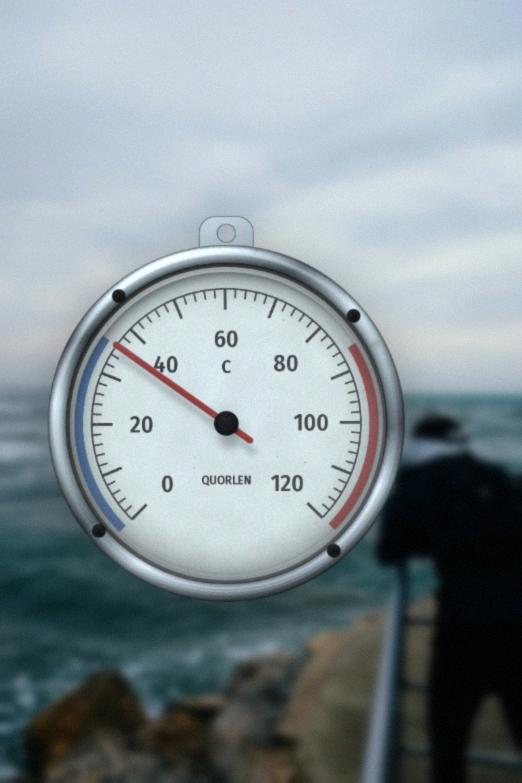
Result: 36
